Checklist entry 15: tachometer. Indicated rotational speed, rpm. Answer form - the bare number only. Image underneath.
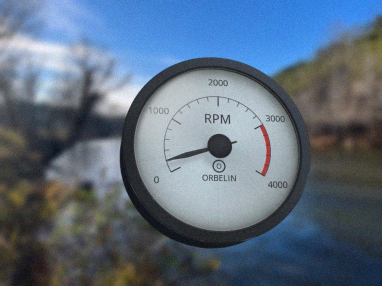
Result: 200
